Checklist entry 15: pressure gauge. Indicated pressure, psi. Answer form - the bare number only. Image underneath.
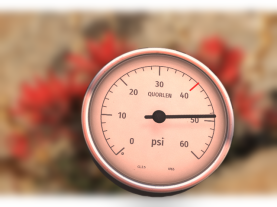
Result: 49
